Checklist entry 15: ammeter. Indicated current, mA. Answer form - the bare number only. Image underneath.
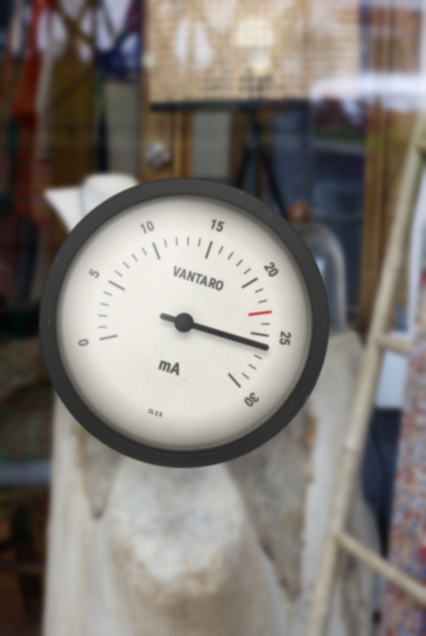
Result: 26
